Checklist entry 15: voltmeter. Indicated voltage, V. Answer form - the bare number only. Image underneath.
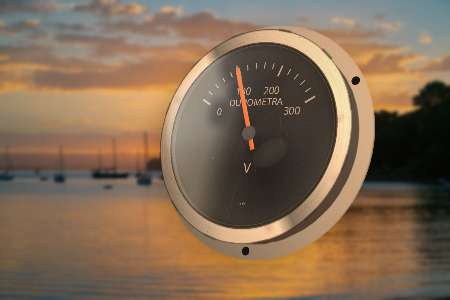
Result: 100
